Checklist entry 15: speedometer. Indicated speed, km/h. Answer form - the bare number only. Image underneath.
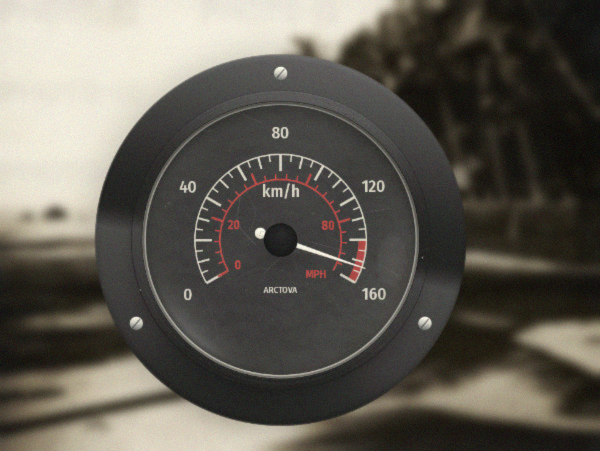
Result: 152.5
